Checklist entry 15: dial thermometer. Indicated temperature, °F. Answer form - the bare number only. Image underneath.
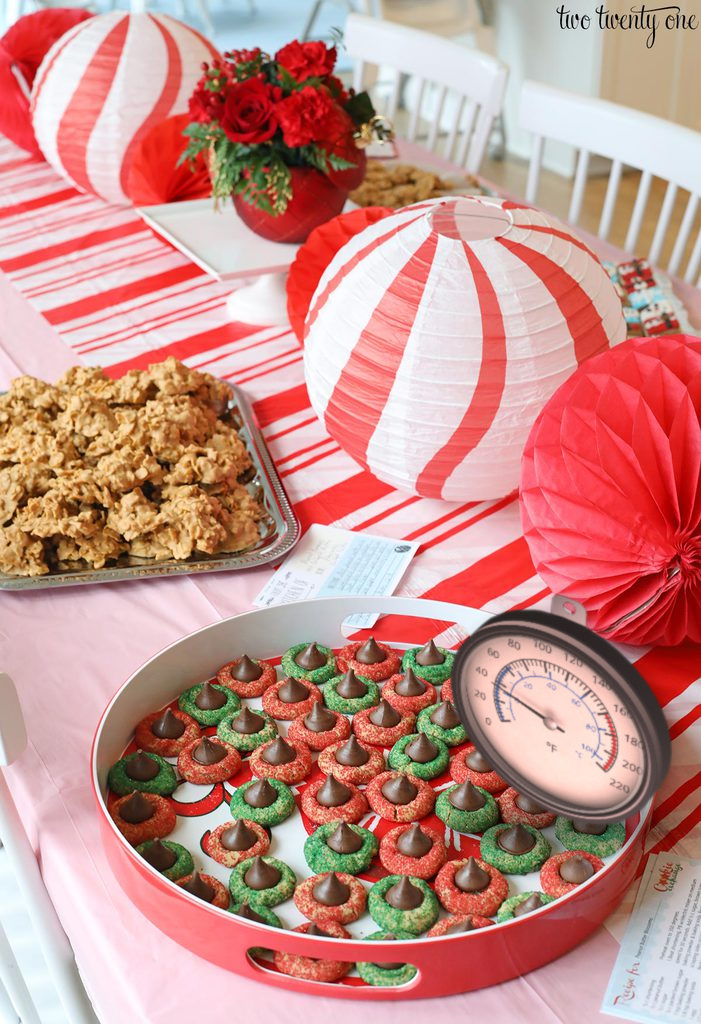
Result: 40
